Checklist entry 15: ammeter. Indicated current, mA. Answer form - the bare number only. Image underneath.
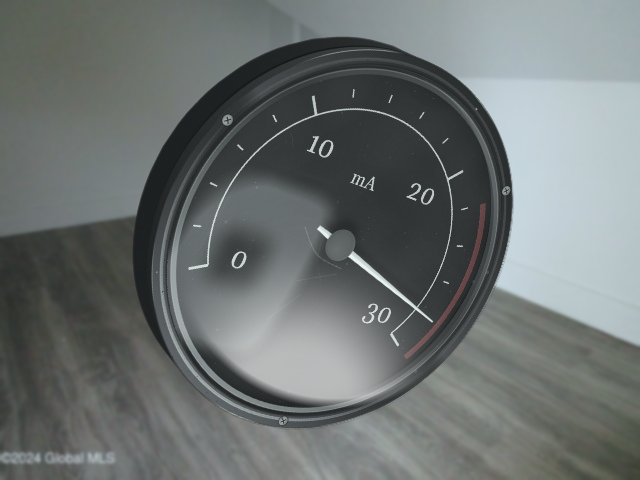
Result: 28
